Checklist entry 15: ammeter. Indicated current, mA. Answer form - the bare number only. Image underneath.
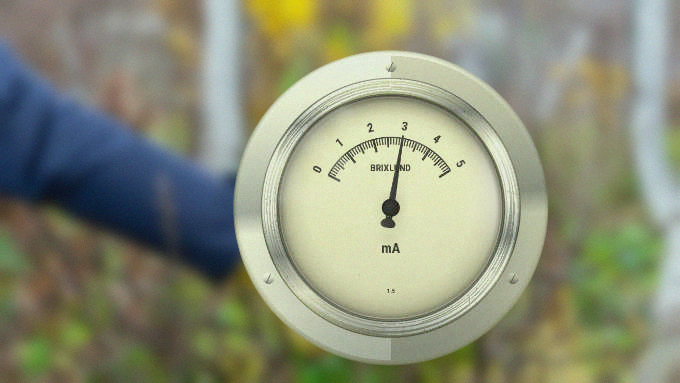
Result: 3
